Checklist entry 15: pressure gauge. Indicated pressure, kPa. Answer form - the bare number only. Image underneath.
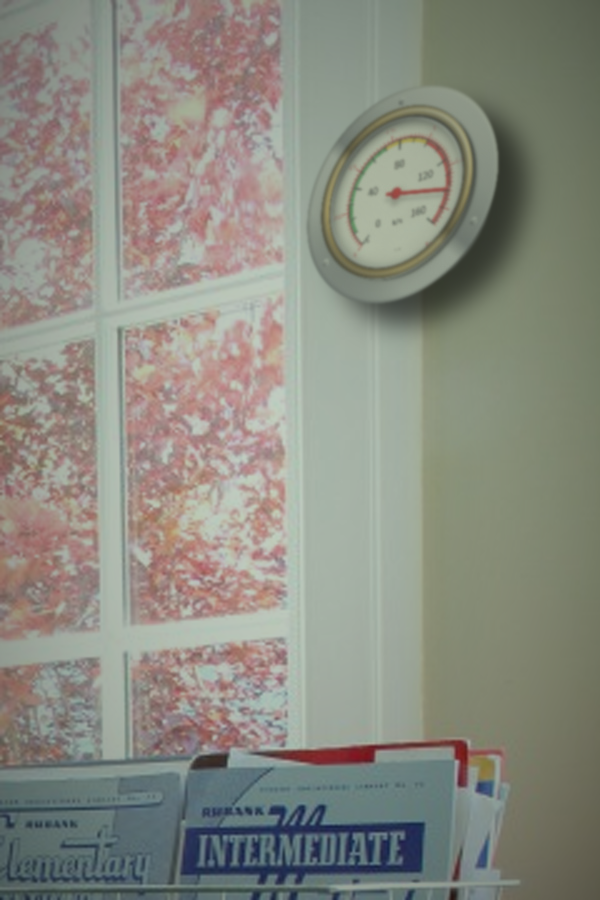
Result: 140
